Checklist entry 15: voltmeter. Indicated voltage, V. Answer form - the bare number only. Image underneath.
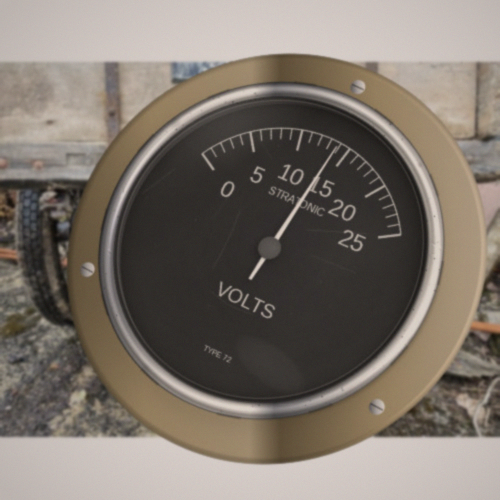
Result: 14
